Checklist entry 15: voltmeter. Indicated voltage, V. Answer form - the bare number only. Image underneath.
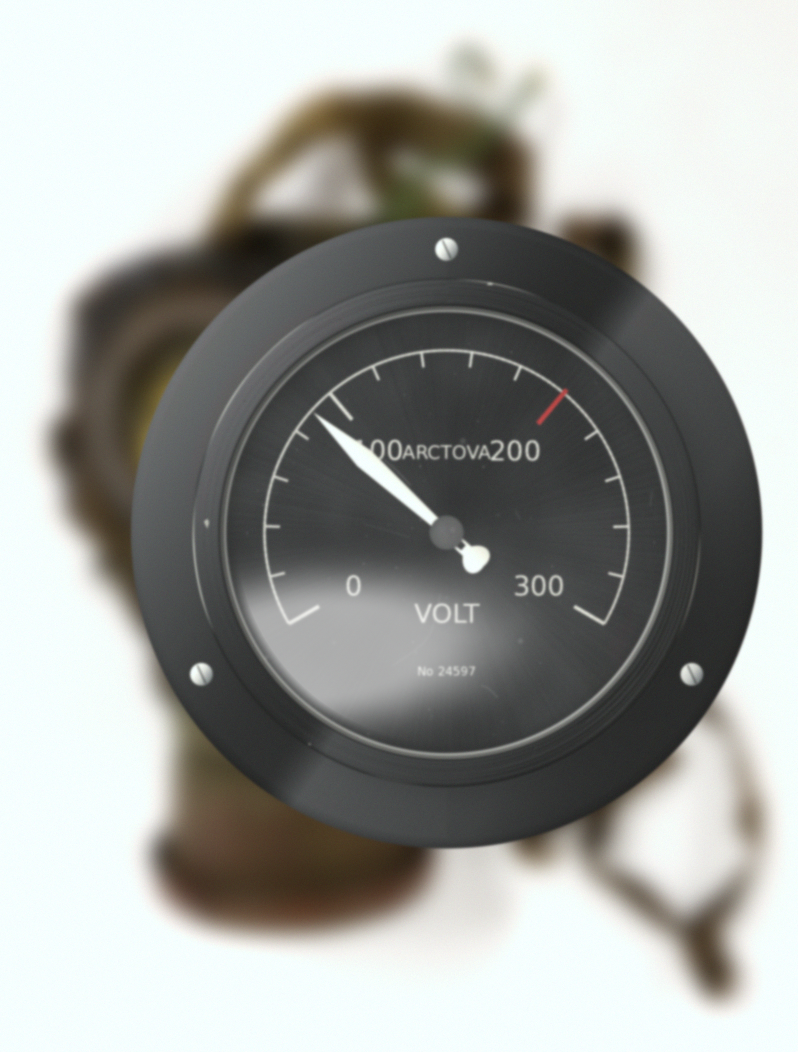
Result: 90
